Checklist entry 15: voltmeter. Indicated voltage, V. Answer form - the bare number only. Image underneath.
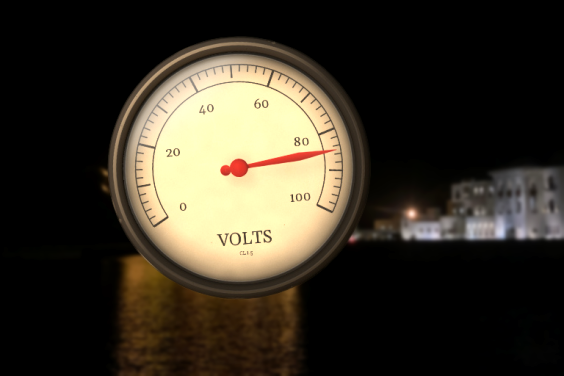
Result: 85
